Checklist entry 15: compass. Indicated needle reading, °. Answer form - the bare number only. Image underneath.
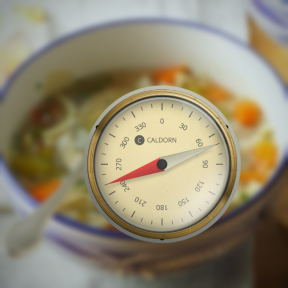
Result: 250
